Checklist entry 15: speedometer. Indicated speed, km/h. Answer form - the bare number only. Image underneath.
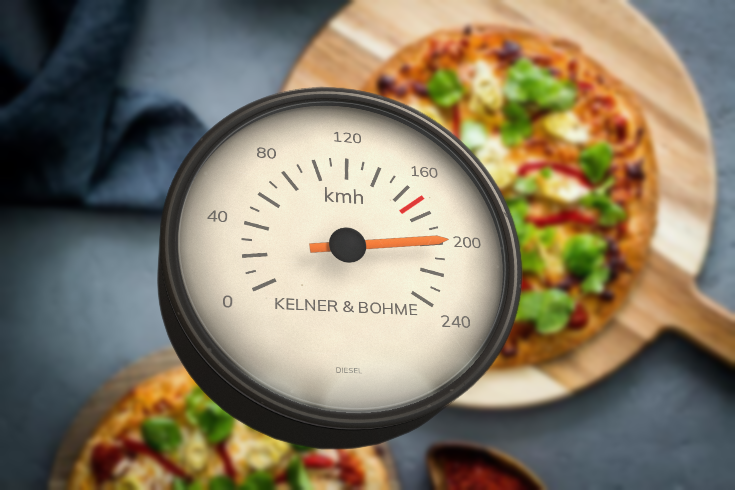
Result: 200
